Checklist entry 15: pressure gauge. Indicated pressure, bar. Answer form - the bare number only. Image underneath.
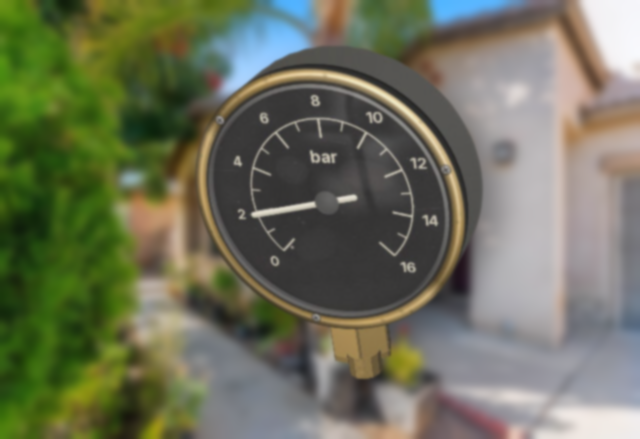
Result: 2
